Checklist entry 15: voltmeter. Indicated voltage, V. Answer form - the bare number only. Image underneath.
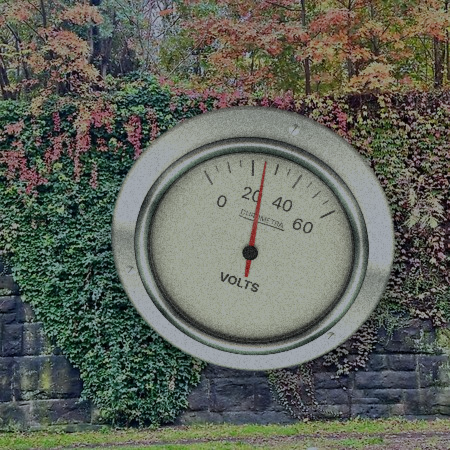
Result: 25
